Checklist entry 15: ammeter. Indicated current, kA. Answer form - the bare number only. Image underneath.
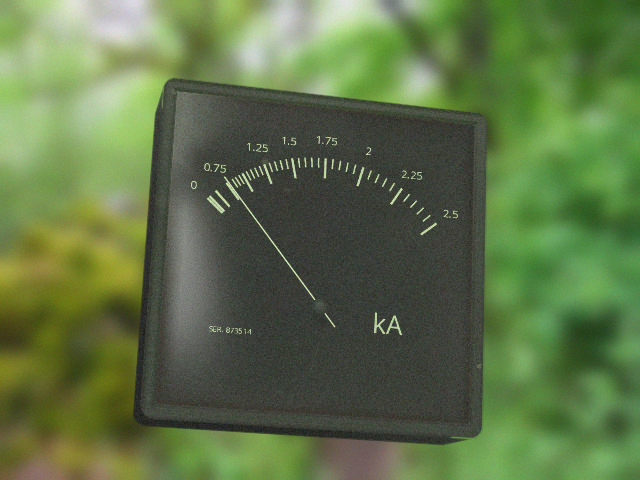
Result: 0.75
